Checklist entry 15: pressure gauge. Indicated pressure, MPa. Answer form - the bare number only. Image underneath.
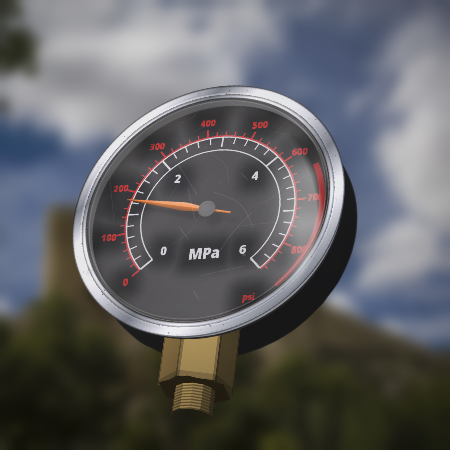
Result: 1.2
